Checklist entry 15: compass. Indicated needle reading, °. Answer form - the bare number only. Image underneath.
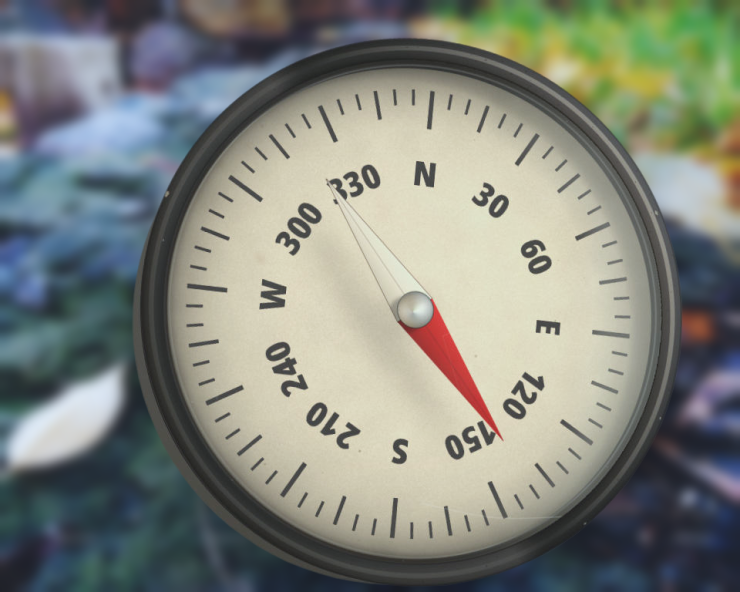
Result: 140
